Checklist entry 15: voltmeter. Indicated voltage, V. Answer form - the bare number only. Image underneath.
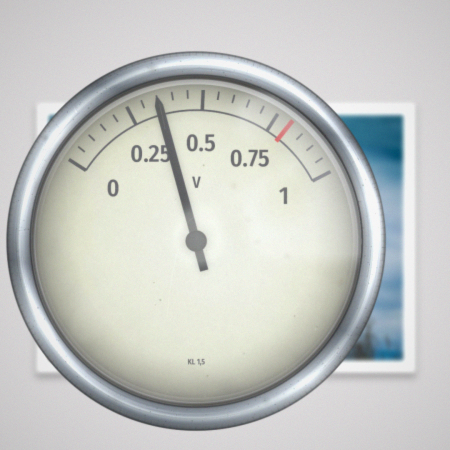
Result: 0.35
